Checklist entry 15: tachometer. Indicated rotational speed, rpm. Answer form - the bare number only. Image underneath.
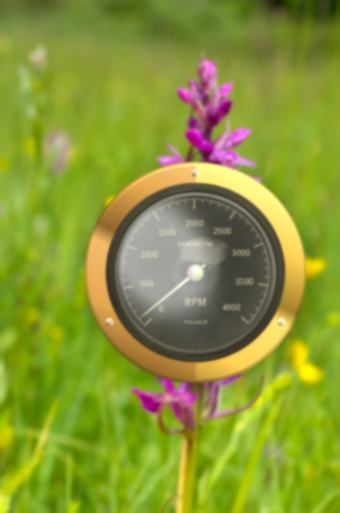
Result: 100
